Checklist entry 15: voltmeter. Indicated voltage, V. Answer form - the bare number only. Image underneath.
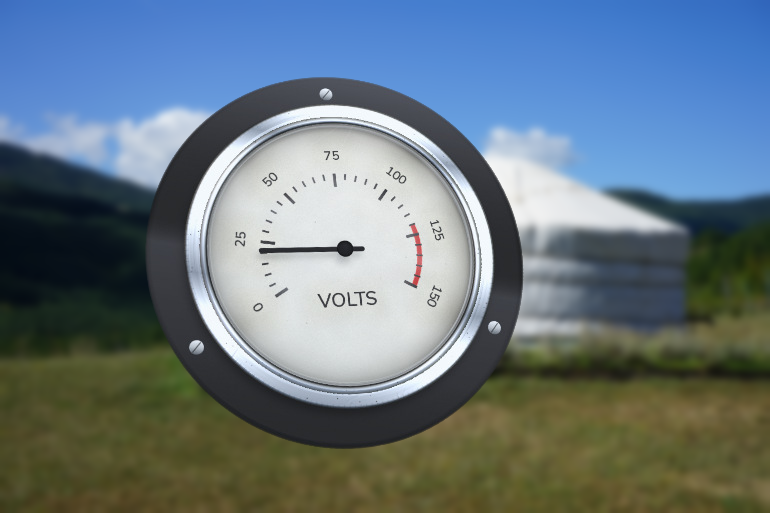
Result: 20
